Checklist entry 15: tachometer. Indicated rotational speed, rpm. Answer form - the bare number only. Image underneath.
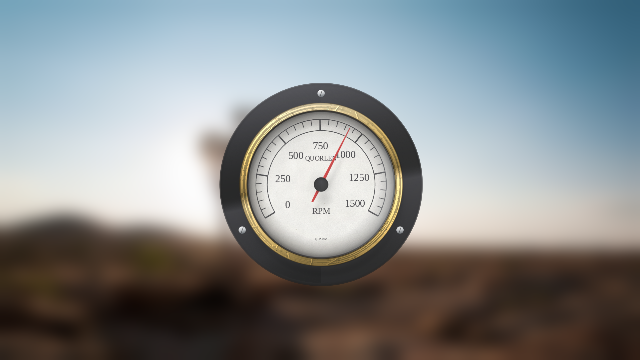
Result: 925
